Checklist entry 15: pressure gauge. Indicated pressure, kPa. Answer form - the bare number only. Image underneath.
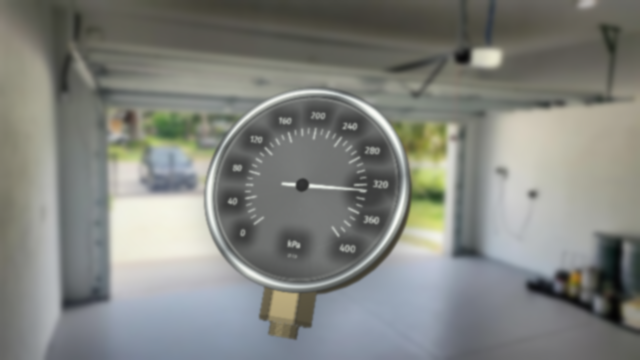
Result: 330
